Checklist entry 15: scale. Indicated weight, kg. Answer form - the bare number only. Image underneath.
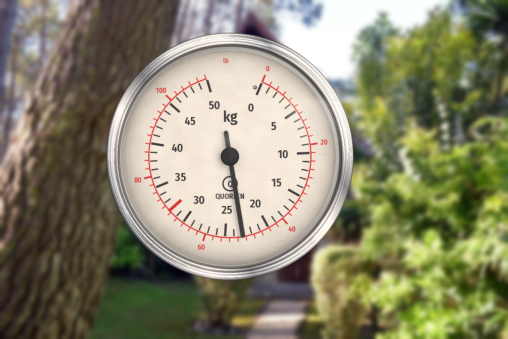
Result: 23
